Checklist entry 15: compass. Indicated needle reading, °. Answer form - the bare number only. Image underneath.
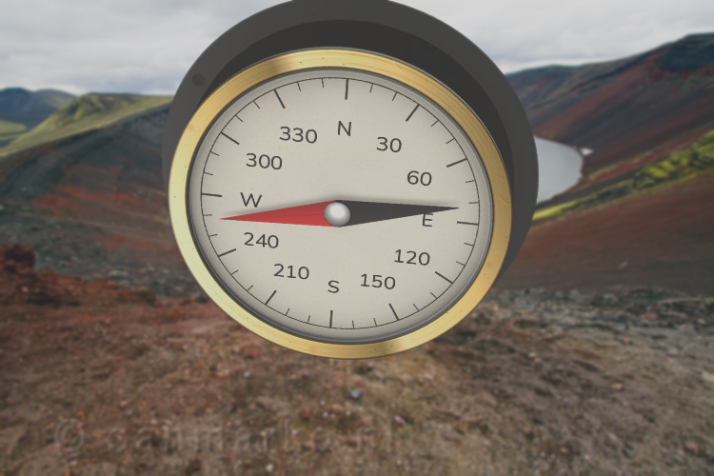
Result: 260
